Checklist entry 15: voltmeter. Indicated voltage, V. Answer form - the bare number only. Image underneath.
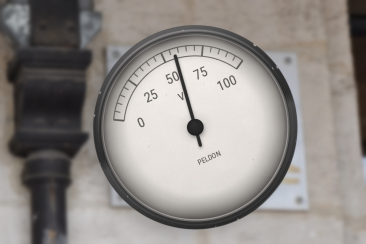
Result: 57.5
